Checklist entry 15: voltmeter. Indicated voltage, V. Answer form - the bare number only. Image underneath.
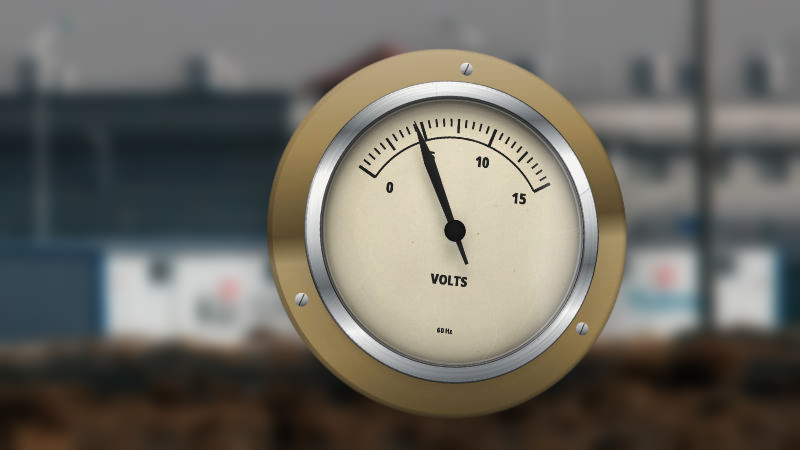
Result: 4.5
